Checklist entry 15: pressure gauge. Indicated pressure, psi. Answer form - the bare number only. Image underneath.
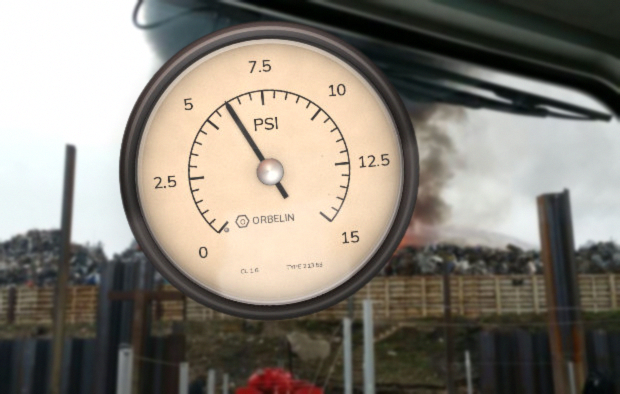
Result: 6
